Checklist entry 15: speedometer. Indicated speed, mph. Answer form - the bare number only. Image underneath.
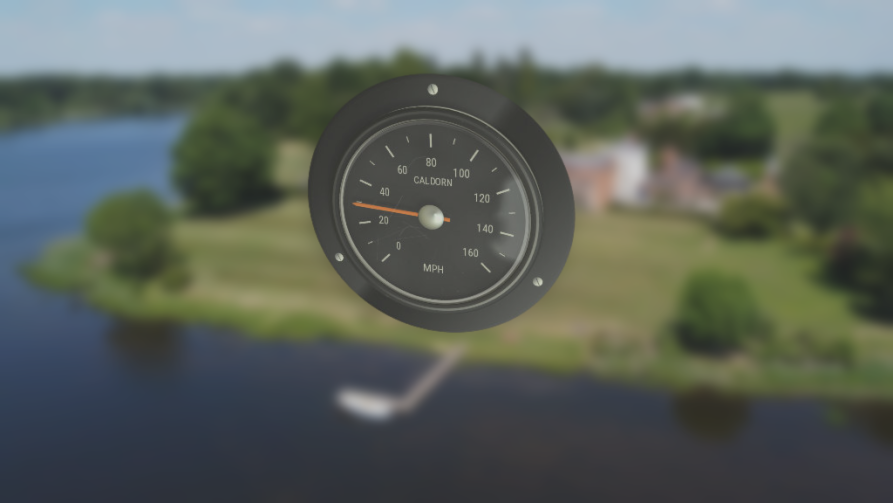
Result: 30
